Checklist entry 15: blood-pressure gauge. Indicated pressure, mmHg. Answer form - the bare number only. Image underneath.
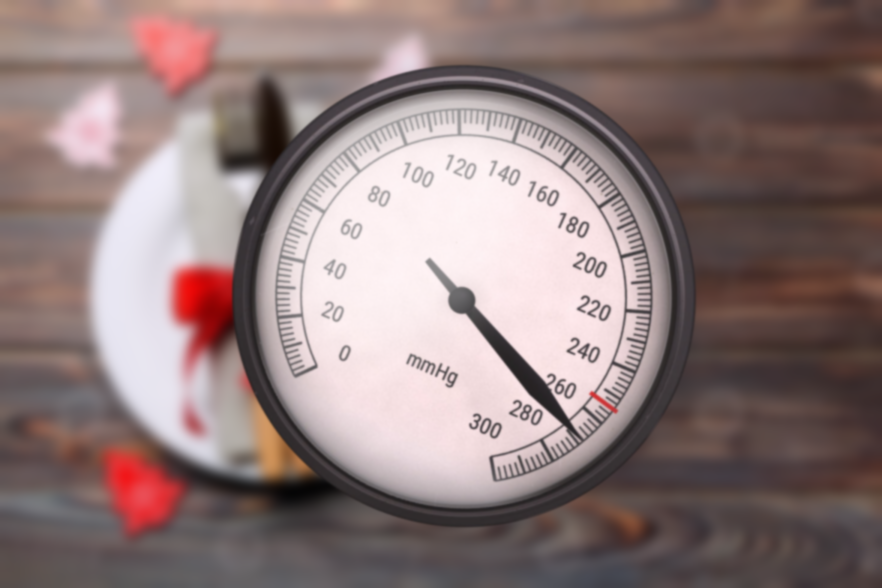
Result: 268
